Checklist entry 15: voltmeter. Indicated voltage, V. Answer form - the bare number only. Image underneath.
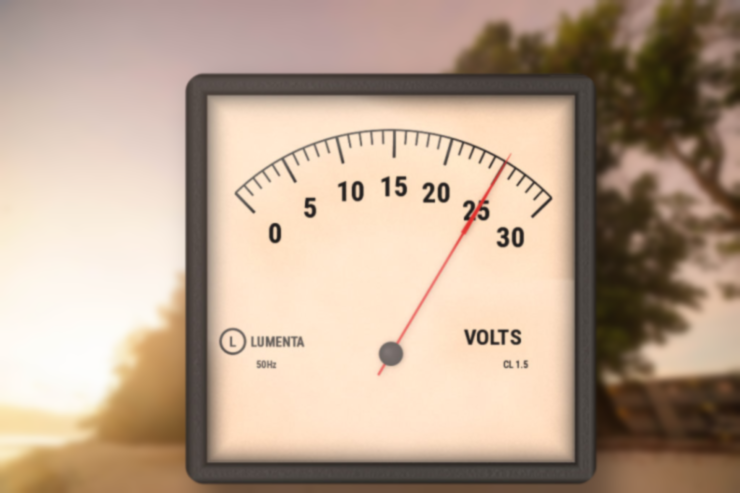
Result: 25
